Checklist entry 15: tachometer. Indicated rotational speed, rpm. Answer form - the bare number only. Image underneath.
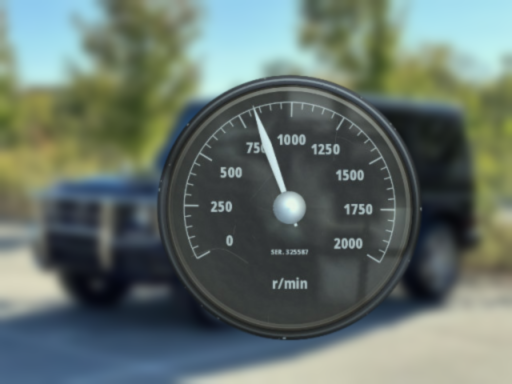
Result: 825
